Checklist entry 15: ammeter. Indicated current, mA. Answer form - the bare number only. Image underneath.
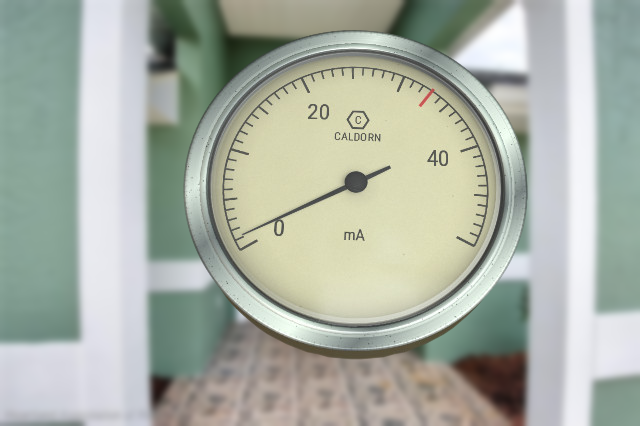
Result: 1
